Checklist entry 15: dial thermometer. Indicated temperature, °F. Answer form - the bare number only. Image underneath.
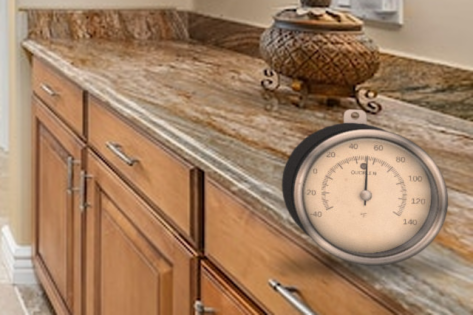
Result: 50
